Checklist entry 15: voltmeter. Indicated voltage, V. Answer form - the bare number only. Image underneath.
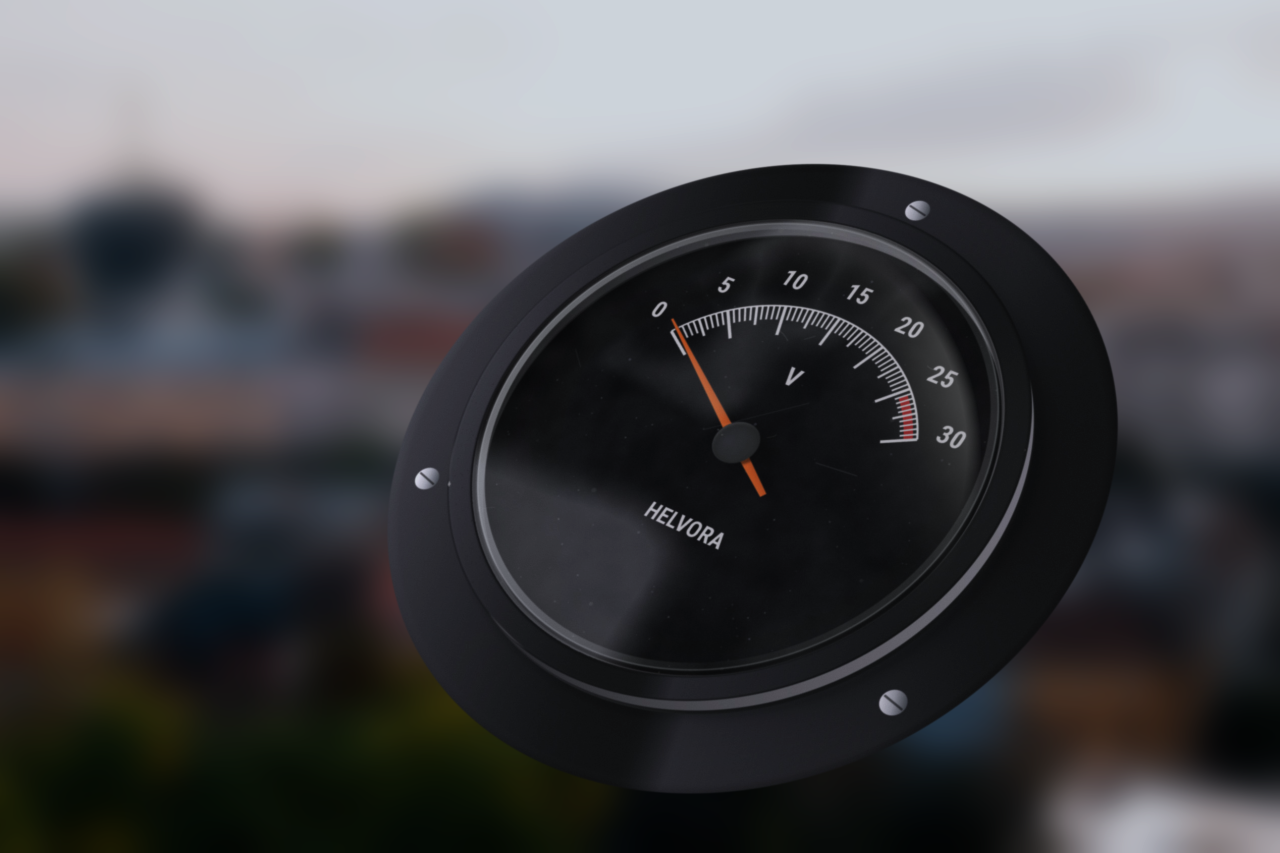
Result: 0.5
